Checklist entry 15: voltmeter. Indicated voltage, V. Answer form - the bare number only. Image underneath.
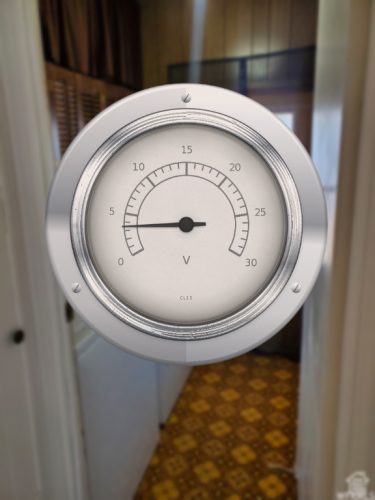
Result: 3.5
